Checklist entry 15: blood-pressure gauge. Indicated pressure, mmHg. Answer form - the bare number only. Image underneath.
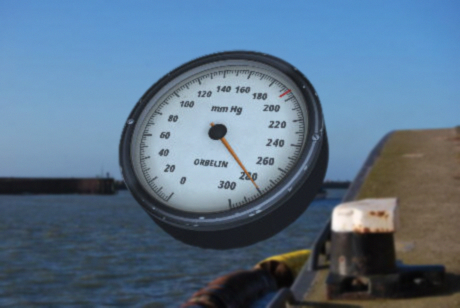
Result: 280
